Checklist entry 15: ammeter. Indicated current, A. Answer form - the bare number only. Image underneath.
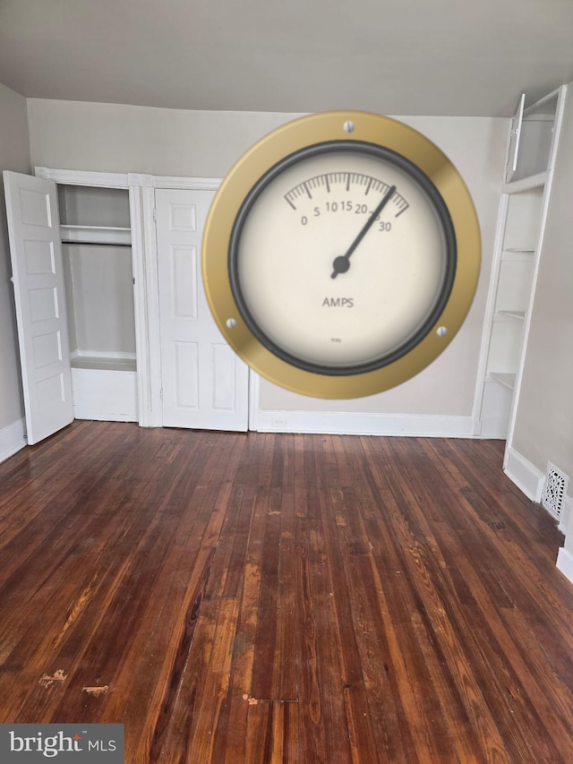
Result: 25
